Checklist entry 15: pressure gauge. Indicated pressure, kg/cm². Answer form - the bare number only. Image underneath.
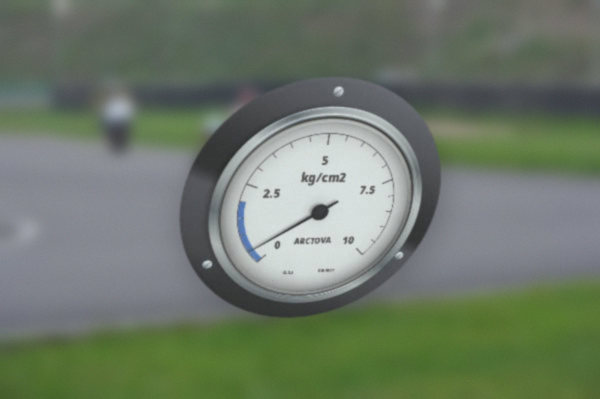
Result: 0.5
